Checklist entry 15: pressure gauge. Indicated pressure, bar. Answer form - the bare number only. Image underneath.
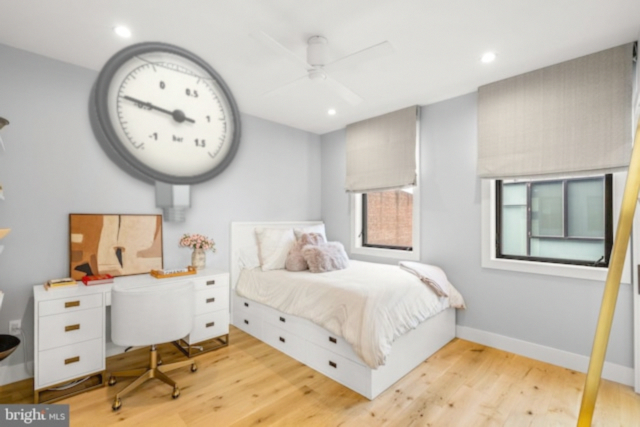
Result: -0.5
